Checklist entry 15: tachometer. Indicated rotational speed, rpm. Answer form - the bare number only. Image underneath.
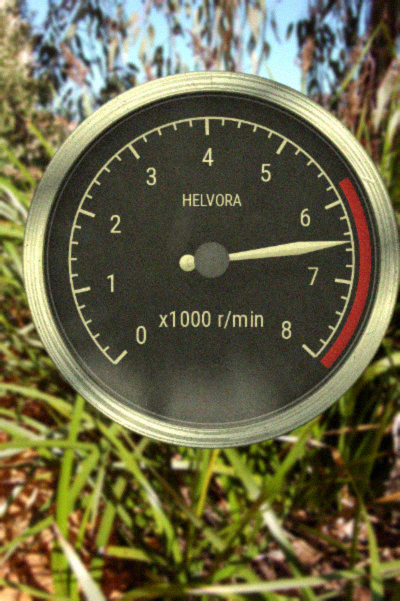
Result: 6500
